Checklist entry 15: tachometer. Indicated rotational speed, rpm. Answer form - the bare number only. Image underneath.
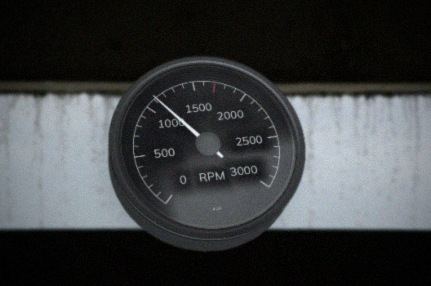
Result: 1100
